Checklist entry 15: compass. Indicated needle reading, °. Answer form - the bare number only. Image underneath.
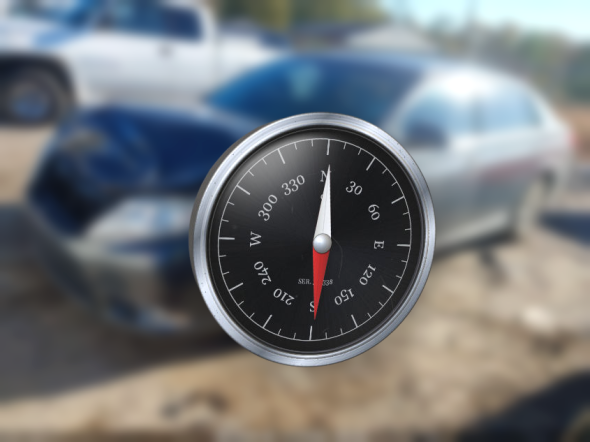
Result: 180
